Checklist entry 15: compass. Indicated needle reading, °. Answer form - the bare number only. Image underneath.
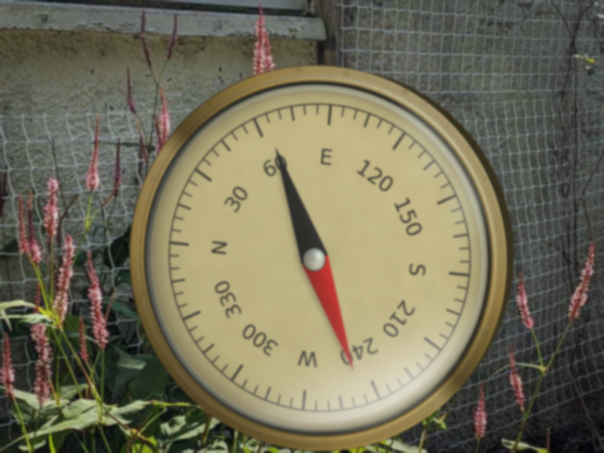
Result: 245
